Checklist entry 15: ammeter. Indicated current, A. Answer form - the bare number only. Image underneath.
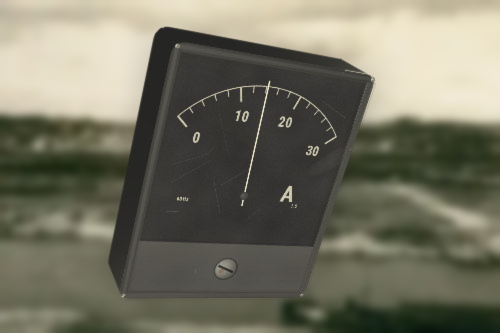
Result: 14
